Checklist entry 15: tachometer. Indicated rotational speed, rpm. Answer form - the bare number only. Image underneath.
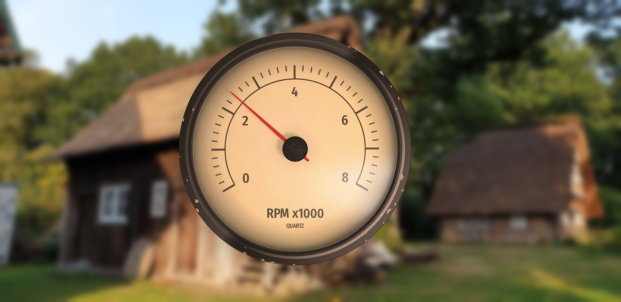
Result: 2400
